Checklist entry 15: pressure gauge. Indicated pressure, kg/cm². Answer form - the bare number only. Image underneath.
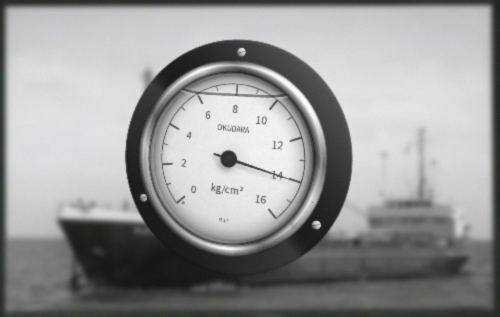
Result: 14
